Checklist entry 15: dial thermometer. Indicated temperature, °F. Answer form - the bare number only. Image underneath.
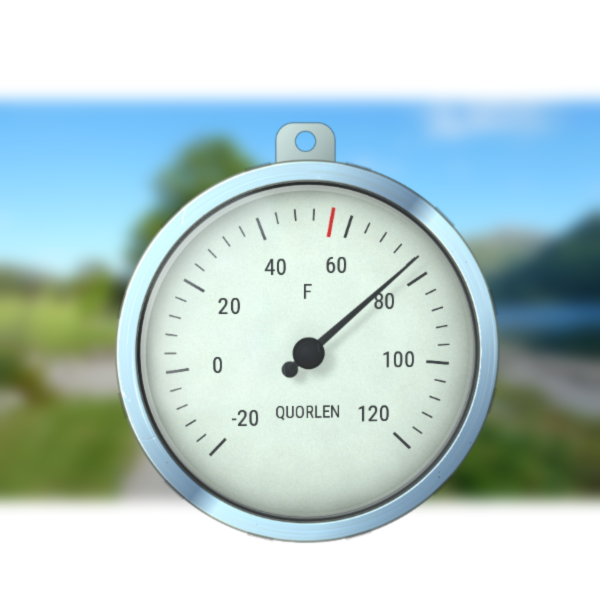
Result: 76
